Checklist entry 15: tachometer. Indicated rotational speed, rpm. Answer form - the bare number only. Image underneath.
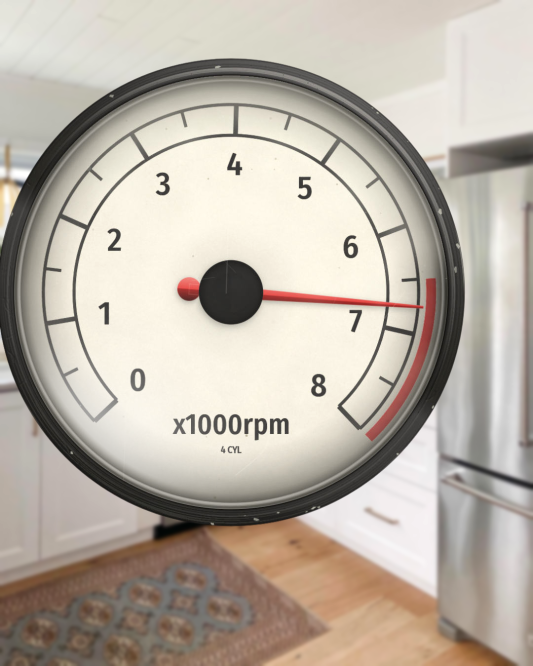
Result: 6750
